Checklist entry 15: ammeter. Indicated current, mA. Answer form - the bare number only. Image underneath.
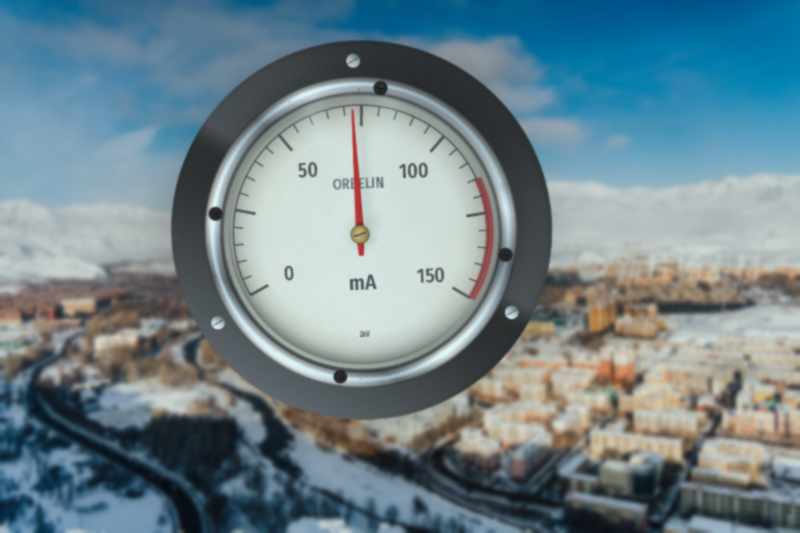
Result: 72.5
